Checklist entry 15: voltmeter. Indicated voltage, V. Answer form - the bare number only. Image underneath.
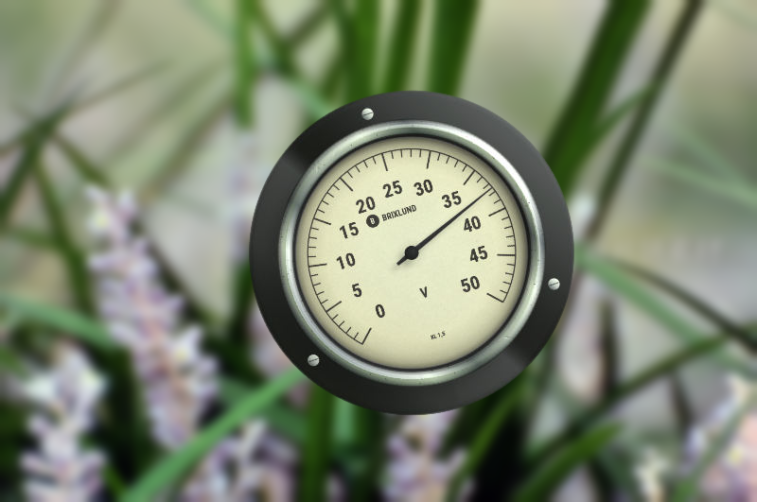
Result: 37.5
